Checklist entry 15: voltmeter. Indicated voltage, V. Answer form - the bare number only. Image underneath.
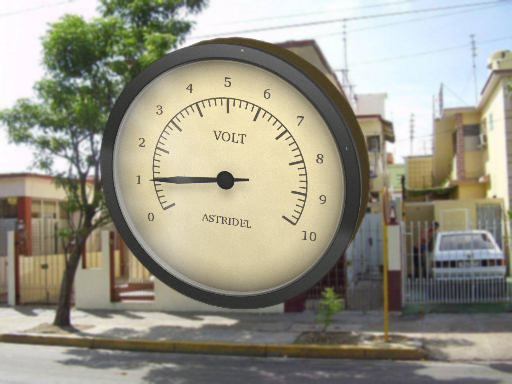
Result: 1
